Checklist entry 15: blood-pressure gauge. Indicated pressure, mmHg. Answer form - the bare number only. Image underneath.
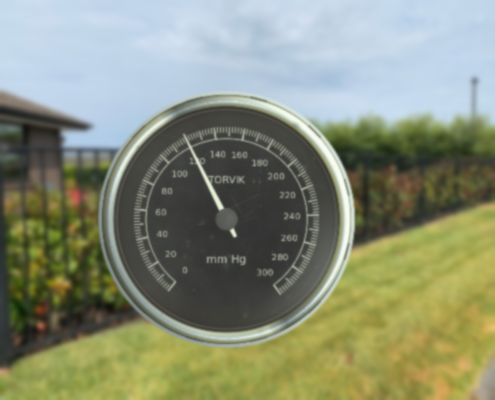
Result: 120
